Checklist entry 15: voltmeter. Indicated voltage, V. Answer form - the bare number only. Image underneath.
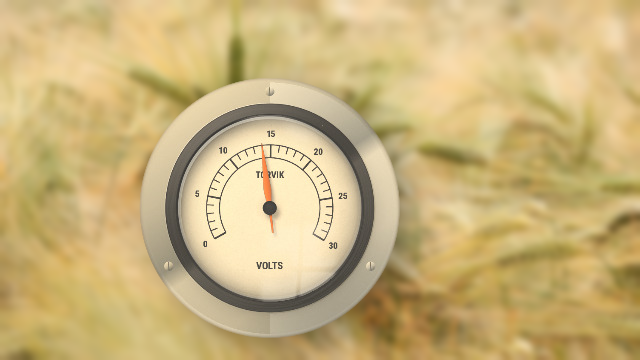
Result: 14
